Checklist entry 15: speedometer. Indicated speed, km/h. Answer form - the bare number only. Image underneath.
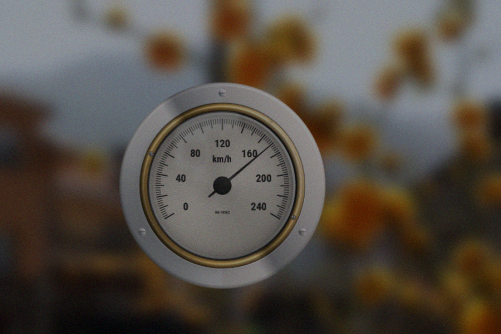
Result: 170
